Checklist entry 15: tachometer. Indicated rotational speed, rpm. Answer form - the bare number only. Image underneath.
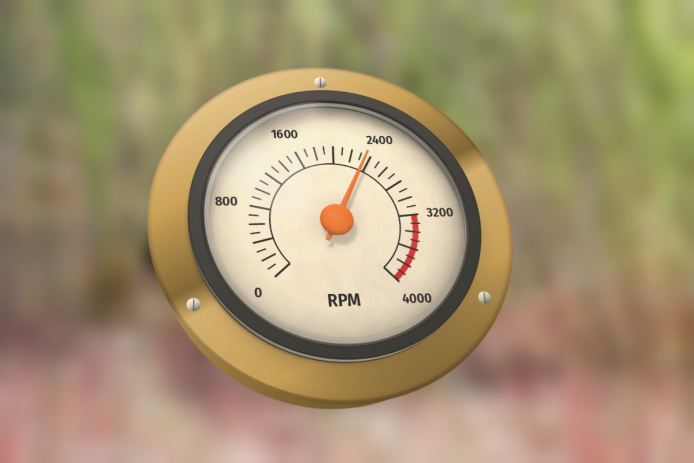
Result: 2350
